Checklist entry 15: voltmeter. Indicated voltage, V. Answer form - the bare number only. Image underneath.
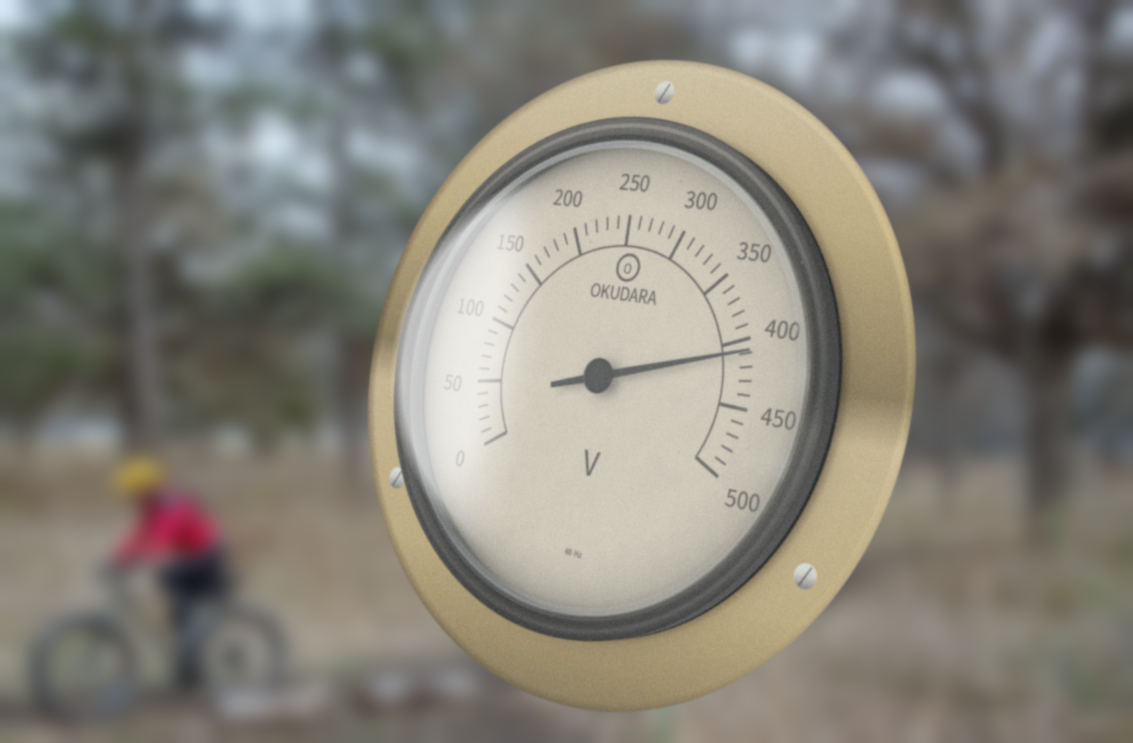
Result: 410
